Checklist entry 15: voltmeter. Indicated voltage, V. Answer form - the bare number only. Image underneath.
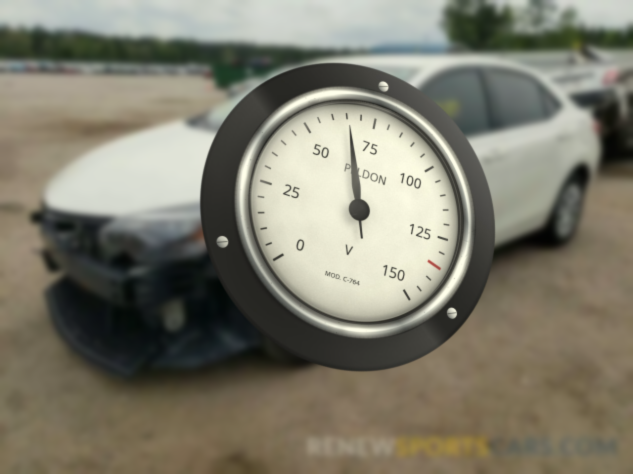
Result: 65
